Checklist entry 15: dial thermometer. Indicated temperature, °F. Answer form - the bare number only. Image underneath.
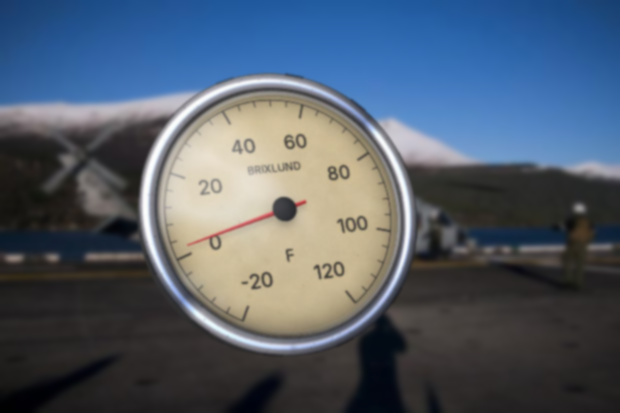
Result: 2
